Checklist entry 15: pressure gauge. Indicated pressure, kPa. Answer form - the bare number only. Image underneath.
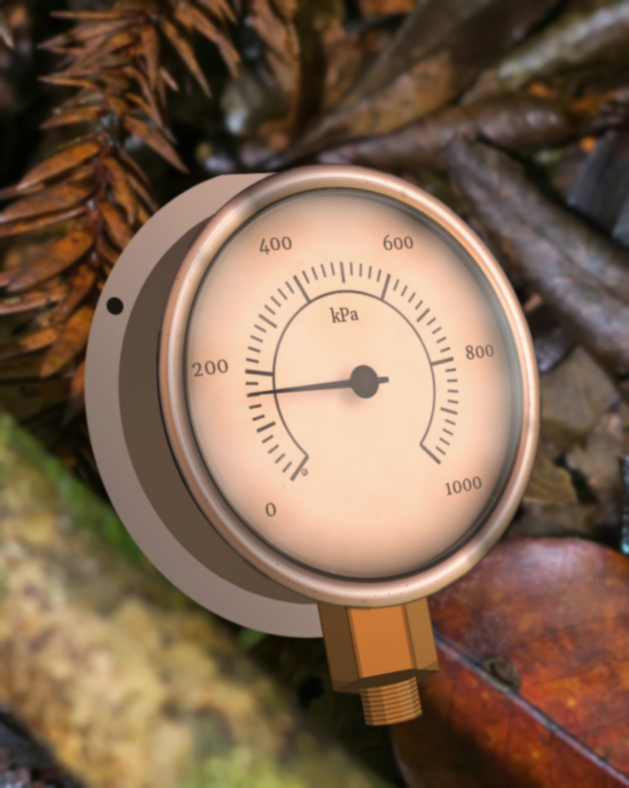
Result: 160
